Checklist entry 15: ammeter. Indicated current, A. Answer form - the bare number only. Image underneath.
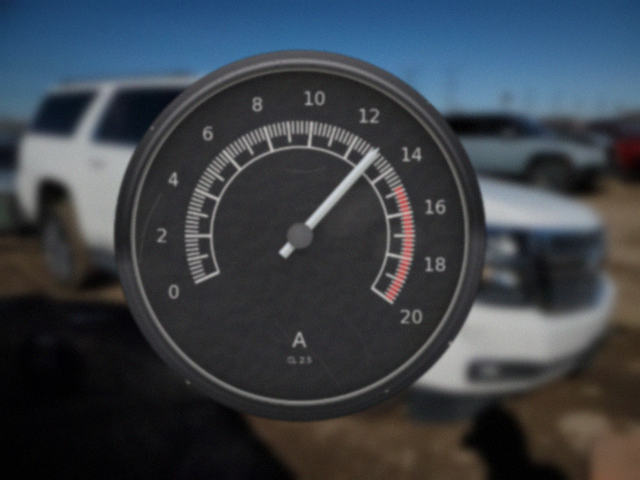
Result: 13
